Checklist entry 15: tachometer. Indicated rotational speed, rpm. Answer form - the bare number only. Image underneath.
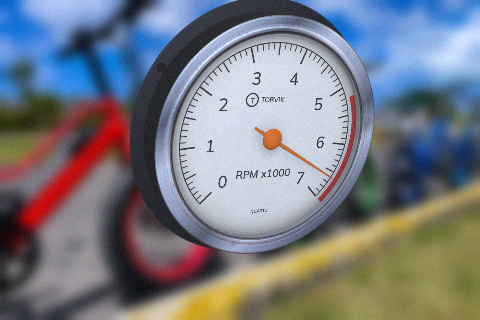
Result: 6600
